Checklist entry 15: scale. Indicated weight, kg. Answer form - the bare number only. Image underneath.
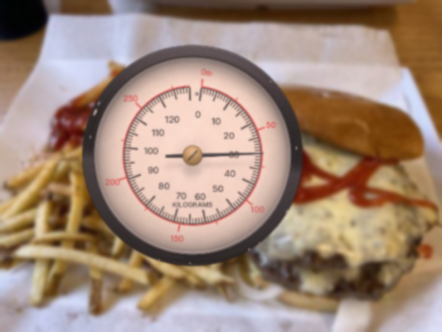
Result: 30
